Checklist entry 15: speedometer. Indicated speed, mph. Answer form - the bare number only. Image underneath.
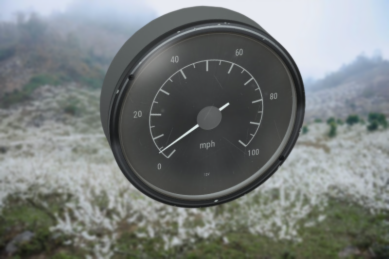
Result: 5
